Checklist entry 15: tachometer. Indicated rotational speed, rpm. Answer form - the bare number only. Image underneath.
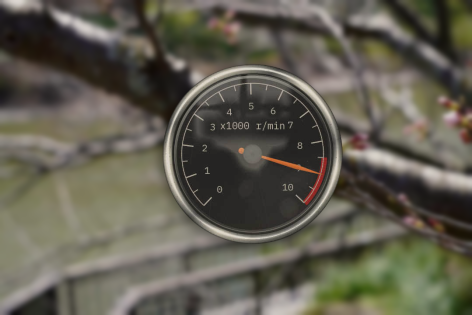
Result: 9000
